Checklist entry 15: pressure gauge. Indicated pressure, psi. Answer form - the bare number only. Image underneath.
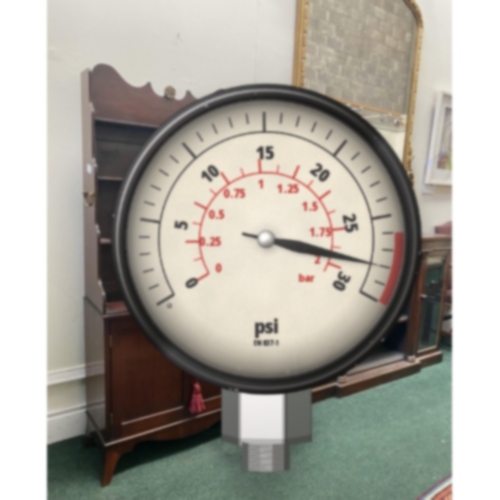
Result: 28
